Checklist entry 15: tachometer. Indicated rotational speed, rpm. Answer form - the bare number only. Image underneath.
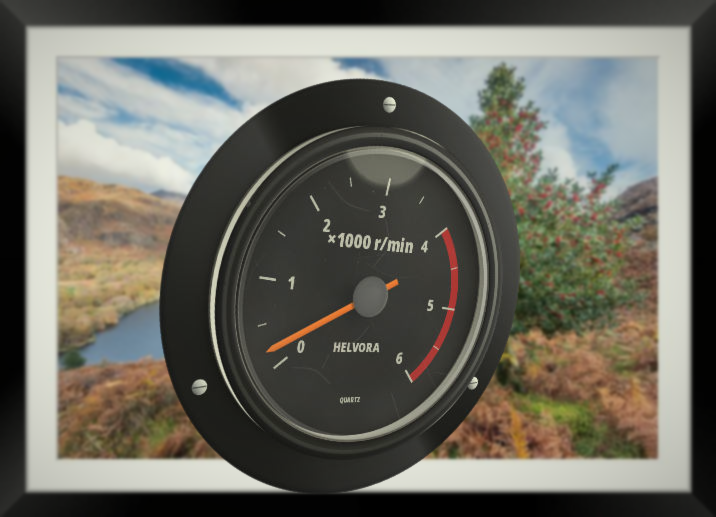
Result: 250
